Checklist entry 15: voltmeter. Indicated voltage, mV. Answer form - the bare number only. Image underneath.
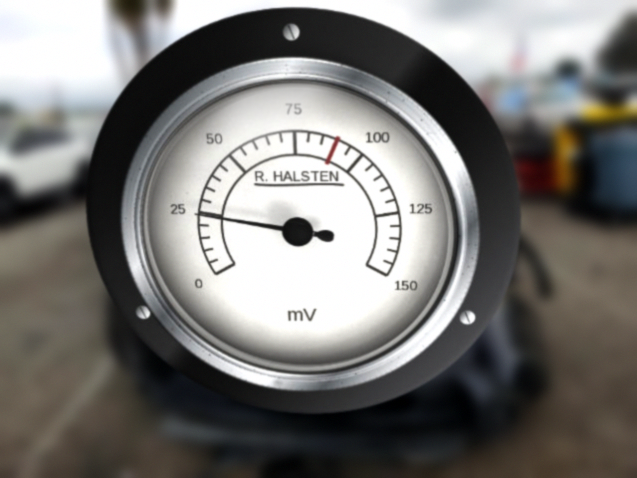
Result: 25
